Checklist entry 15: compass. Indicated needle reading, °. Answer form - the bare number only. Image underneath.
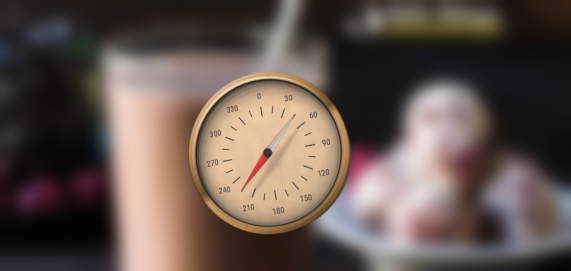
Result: 225
